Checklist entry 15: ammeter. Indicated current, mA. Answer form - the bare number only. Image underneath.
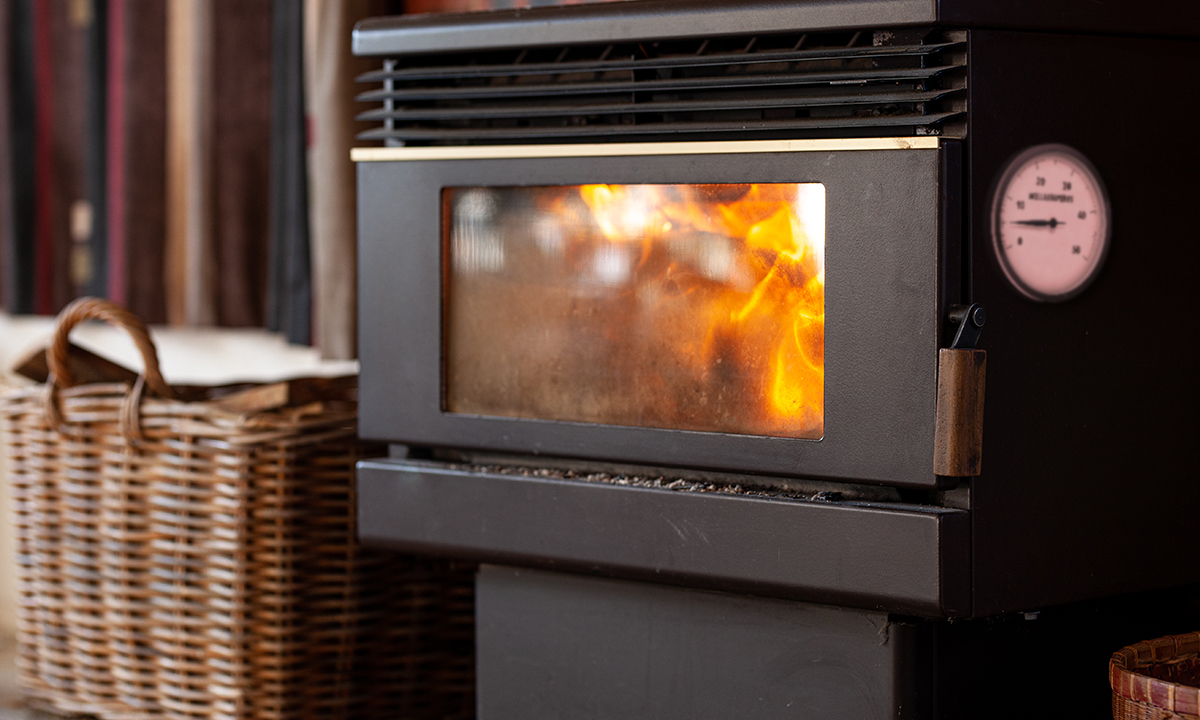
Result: 5
